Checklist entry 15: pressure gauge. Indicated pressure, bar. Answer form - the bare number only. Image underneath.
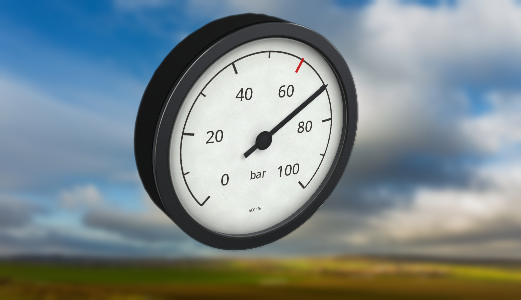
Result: 70
